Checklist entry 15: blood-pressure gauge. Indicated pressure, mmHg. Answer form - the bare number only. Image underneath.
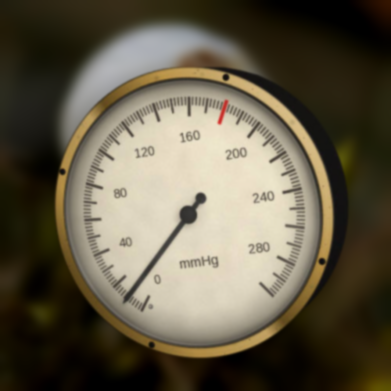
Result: 10
